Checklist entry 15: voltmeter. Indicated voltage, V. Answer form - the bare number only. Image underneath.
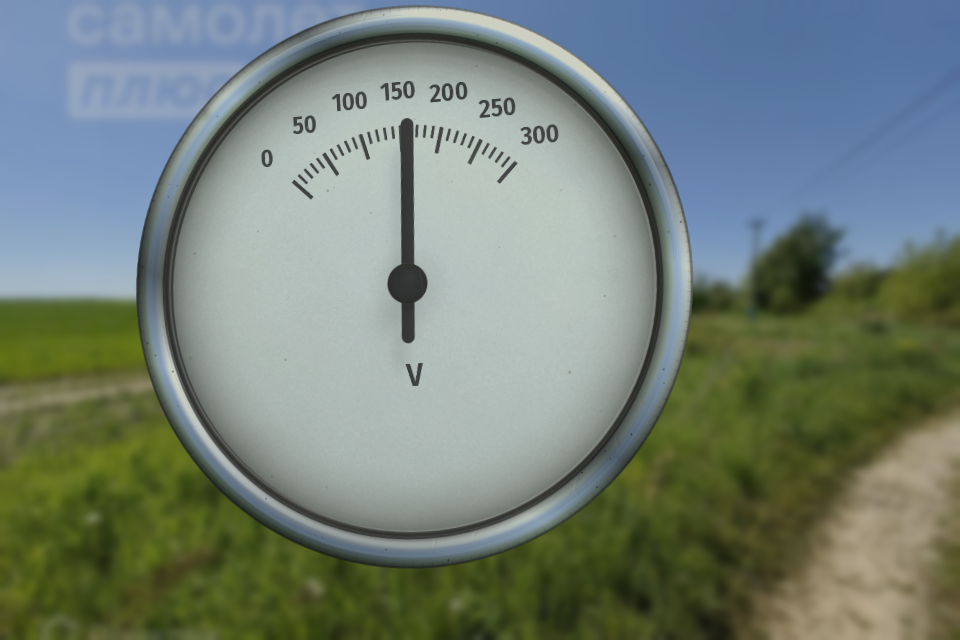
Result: 160
